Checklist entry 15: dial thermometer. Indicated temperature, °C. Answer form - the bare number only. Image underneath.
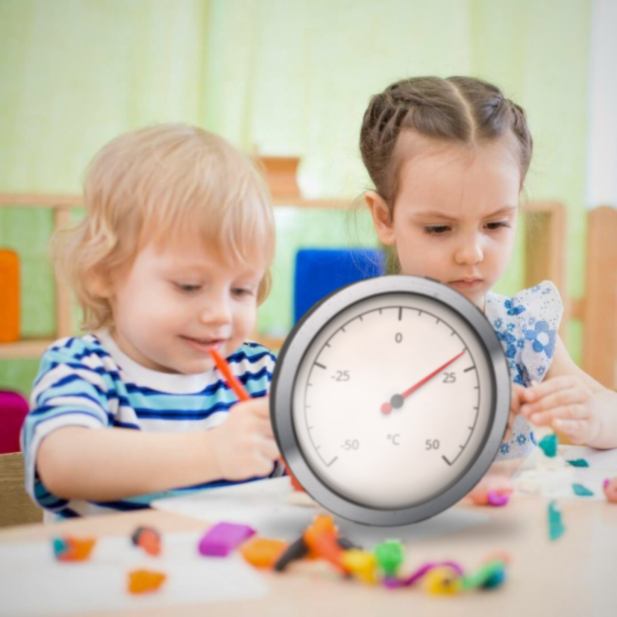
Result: 20
